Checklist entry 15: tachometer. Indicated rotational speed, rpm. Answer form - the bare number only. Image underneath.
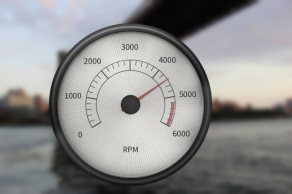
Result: 4400
